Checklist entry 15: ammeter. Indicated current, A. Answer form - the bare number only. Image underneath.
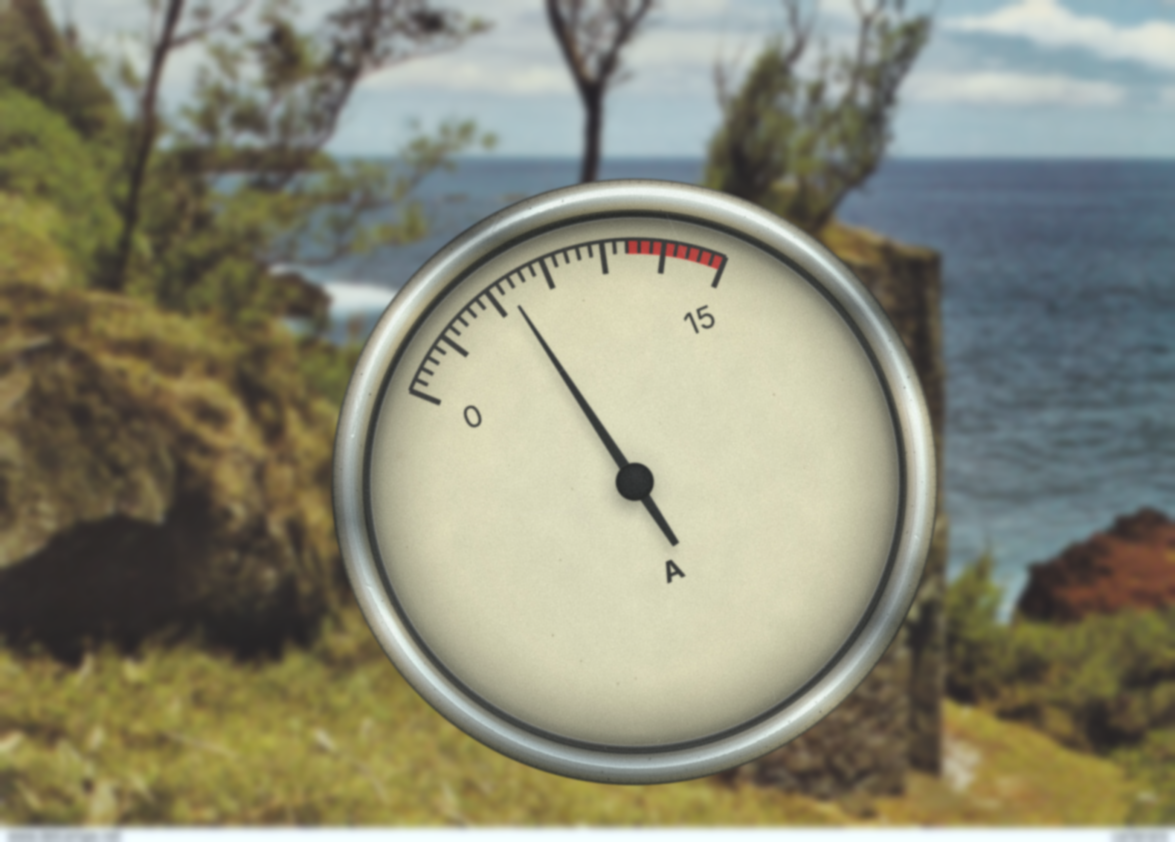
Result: 5.75
